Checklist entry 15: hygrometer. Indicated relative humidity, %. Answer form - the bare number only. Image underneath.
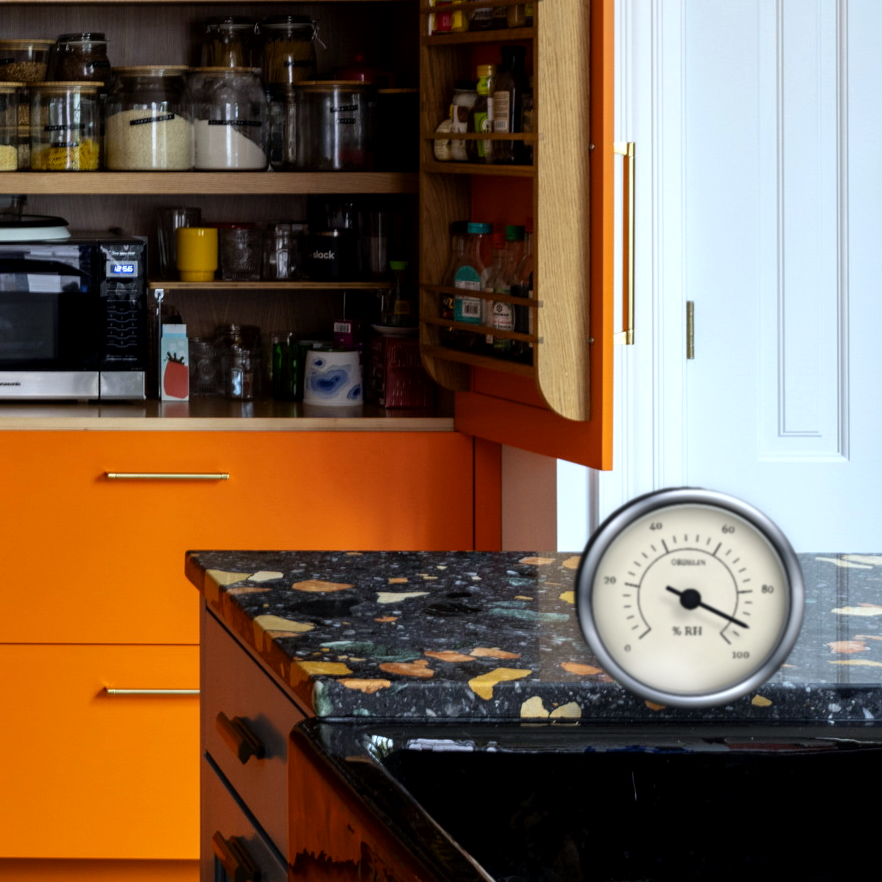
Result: 92
